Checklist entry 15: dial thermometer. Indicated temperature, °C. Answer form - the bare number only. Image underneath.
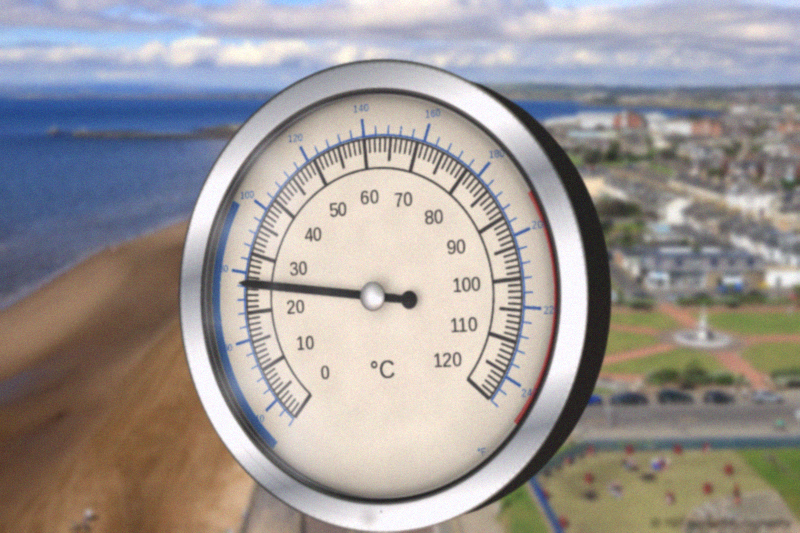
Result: 25
